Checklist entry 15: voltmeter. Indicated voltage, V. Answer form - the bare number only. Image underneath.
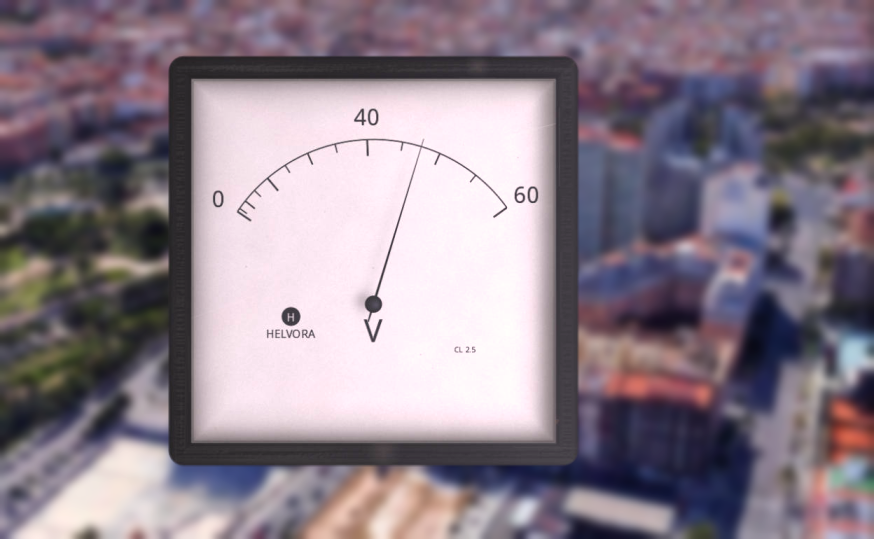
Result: 47.5
